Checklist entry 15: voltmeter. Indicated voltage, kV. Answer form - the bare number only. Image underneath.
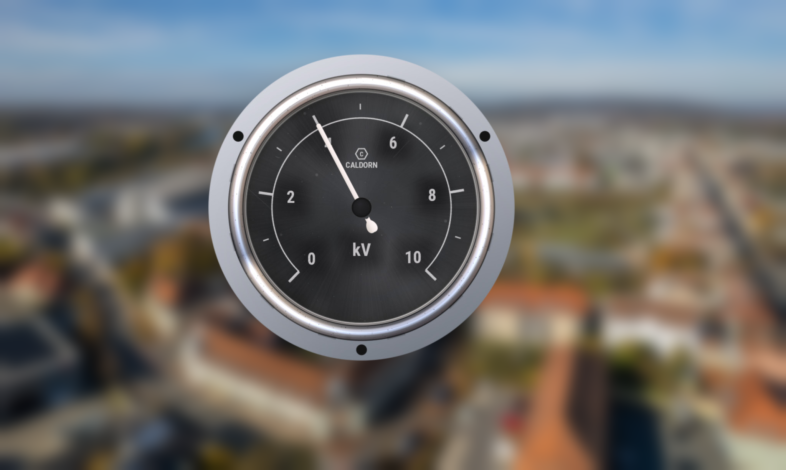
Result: 4
